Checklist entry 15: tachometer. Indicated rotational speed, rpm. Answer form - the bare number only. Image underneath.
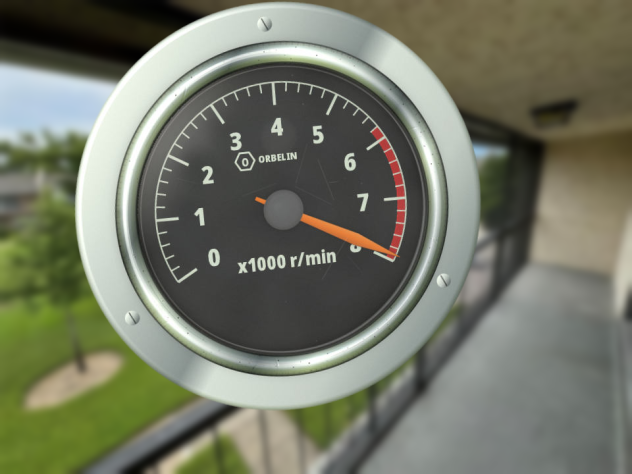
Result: 7900
